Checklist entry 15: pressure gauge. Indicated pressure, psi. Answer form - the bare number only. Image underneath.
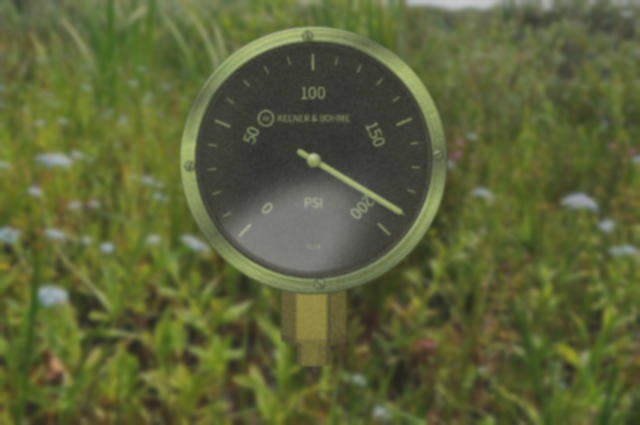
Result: 190
